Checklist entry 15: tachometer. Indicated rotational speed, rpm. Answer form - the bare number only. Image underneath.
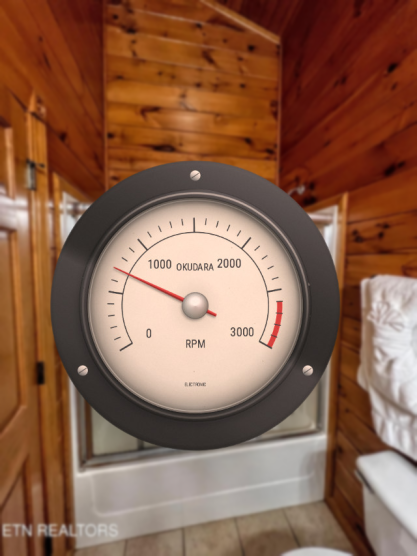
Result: 700
